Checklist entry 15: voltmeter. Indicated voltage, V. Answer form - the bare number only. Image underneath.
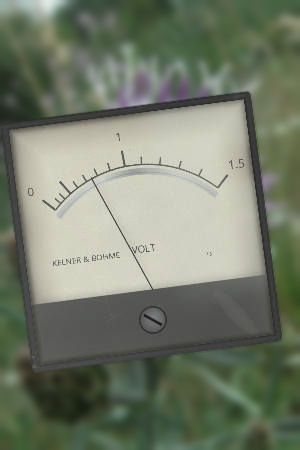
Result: 0.75
